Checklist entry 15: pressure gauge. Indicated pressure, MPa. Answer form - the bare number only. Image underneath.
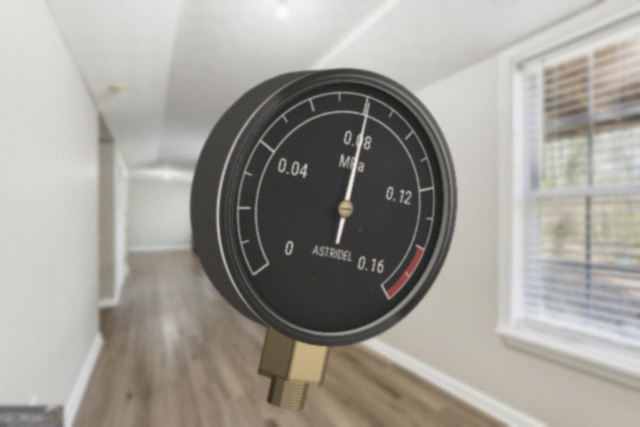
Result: 0.08
